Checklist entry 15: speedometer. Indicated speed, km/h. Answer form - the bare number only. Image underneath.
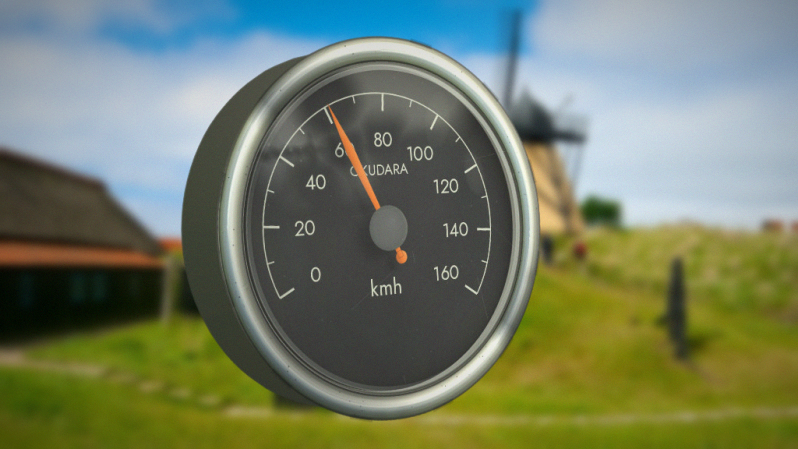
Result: 60
